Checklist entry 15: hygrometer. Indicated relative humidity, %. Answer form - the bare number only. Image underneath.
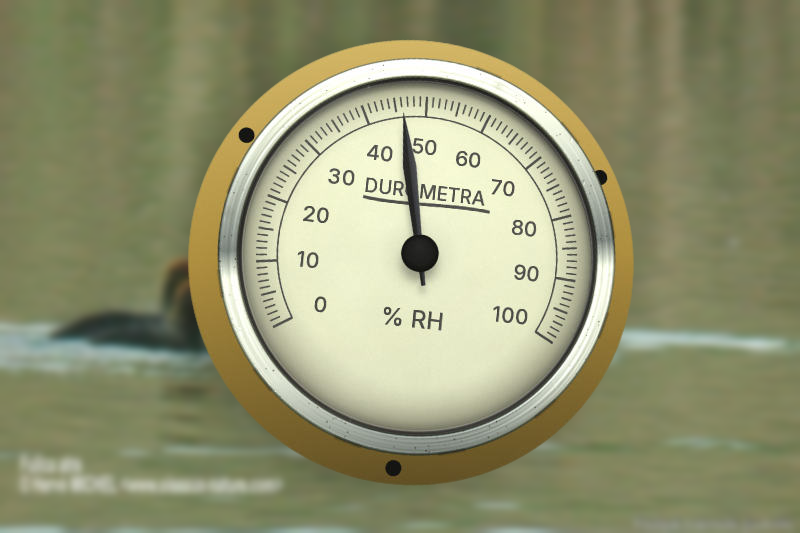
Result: 46
